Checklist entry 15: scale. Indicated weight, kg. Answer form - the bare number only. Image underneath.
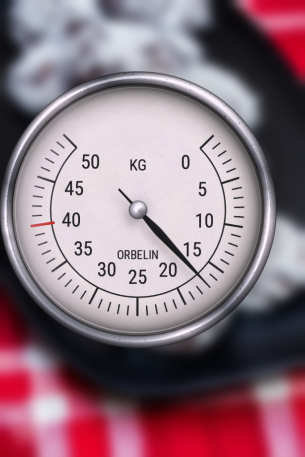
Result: 17
